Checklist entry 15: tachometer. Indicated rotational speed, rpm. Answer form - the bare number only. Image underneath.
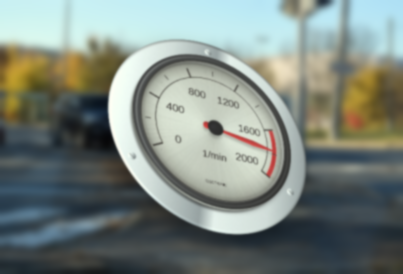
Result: 1800
